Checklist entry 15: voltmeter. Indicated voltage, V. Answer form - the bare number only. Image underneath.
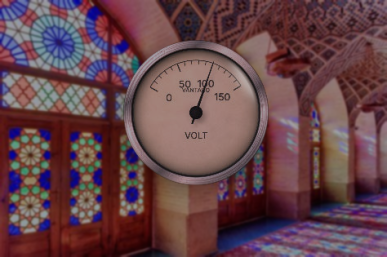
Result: 100
